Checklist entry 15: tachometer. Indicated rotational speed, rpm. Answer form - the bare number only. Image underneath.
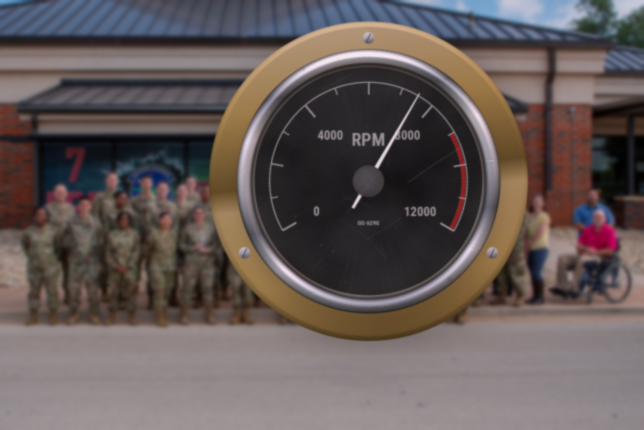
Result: 7500
